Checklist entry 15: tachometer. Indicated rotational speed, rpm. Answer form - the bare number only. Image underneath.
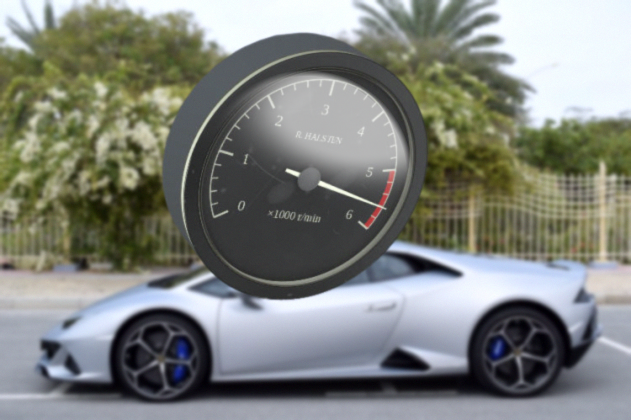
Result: 5600
